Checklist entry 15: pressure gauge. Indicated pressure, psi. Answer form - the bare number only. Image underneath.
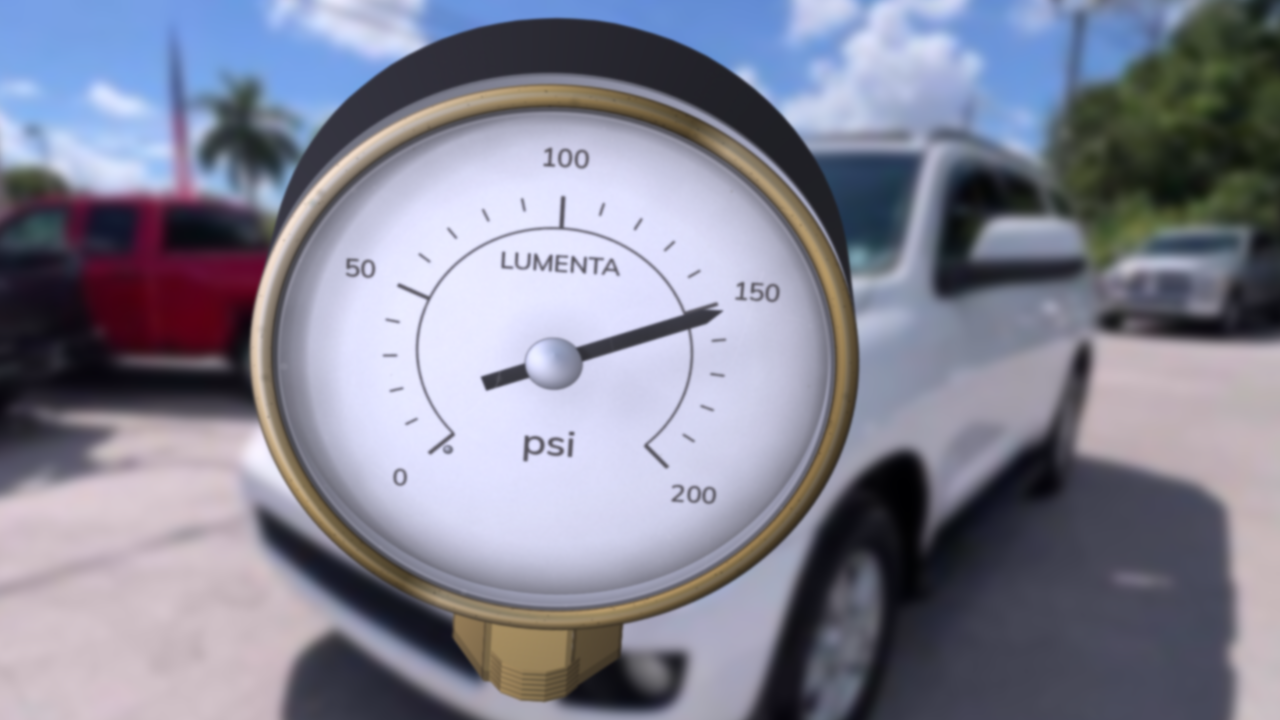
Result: 150
